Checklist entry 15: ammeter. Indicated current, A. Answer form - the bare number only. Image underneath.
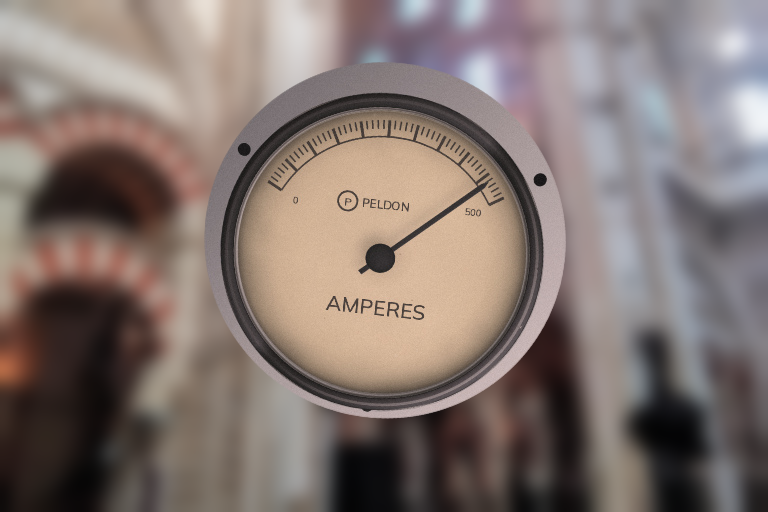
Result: 460
